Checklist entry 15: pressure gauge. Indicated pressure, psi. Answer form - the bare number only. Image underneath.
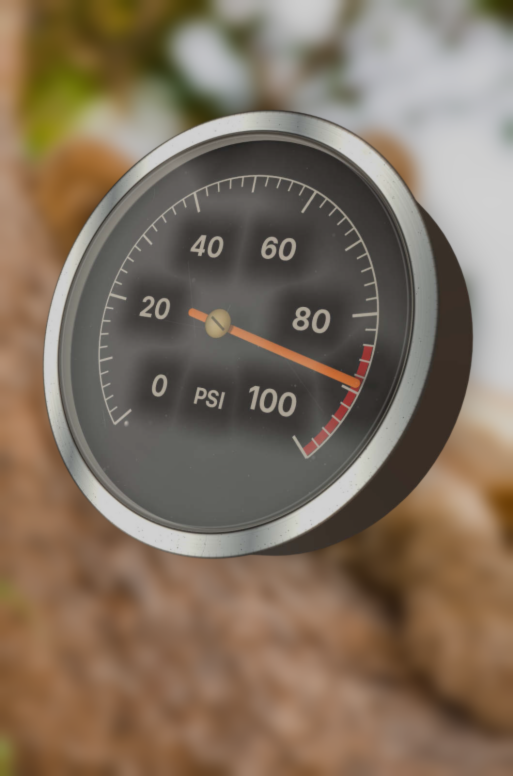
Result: 89
